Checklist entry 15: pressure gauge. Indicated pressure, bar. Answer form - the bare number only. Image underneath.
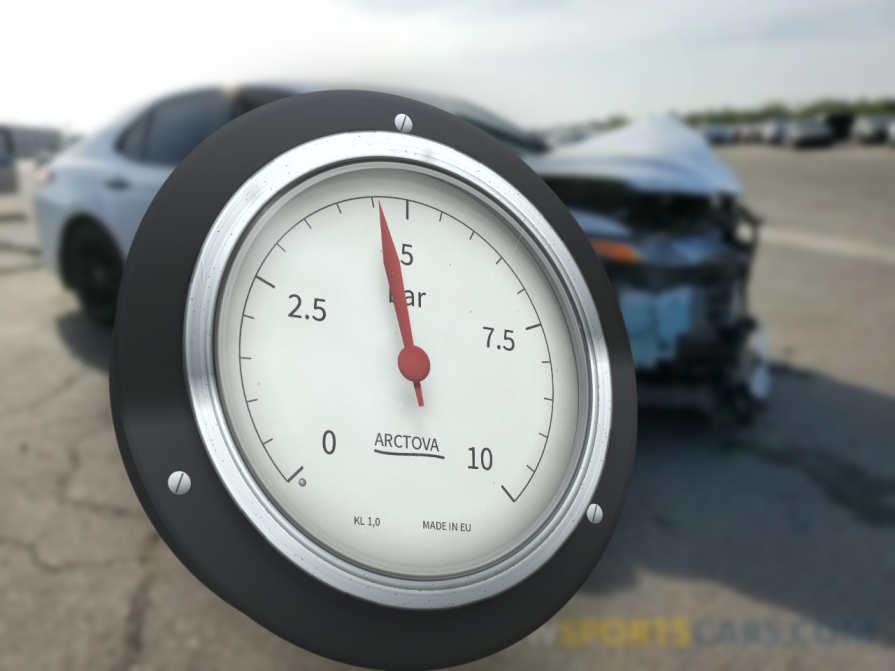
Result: 4.5
